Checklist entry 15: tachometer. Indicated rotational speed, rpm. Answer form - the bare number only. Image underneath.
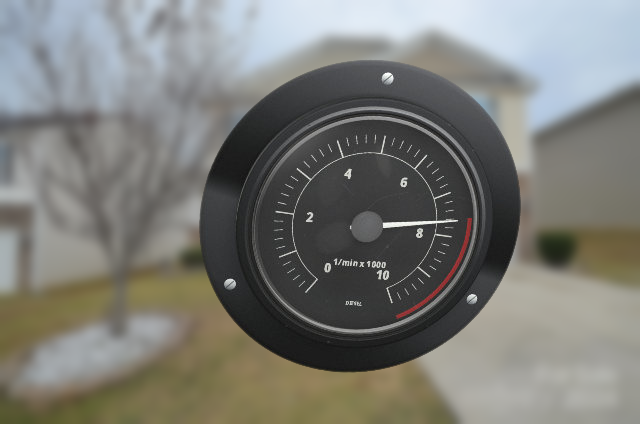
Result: 7600
